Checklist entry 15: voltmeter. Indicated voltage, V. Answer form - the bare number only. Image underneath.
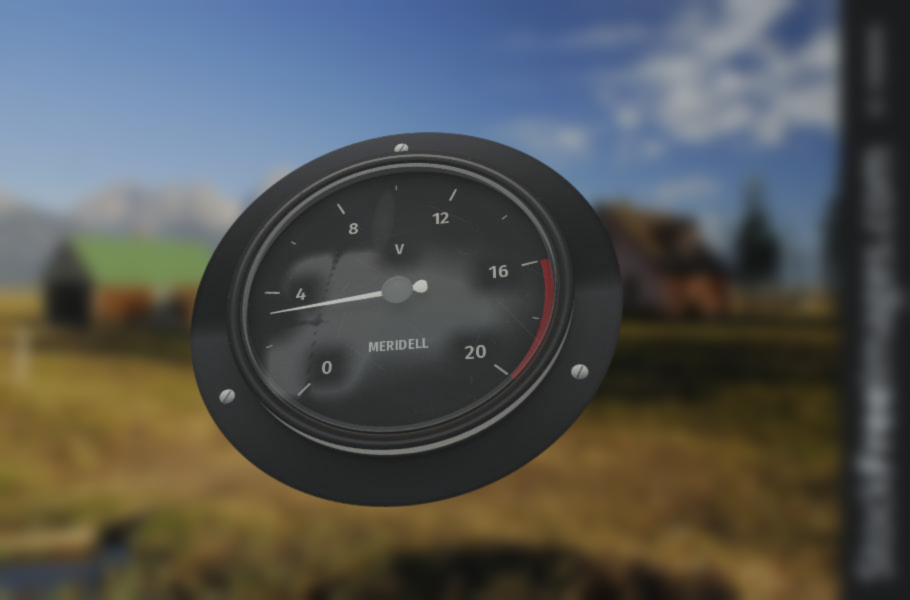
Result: 3
